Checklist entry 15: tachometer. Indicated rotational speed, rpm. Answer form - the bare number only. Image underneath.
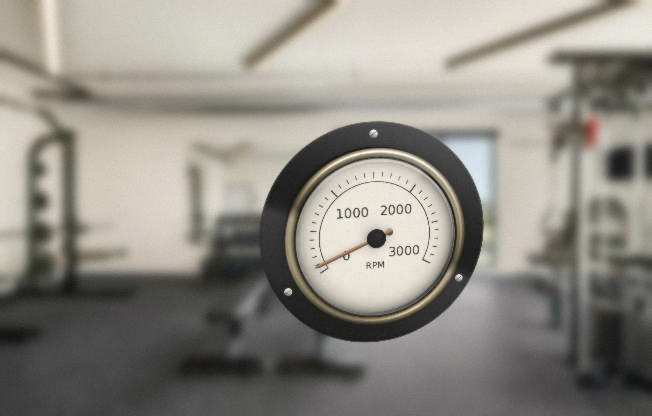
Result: 100
